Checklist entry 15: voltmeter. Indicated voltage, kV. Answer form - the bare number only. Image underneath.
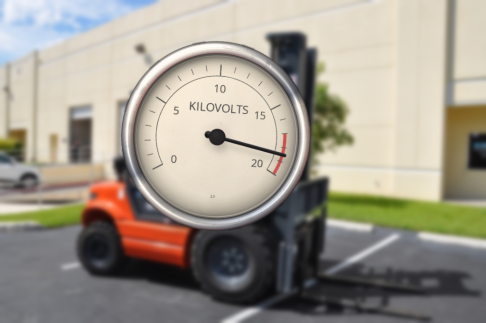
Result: 18.5
